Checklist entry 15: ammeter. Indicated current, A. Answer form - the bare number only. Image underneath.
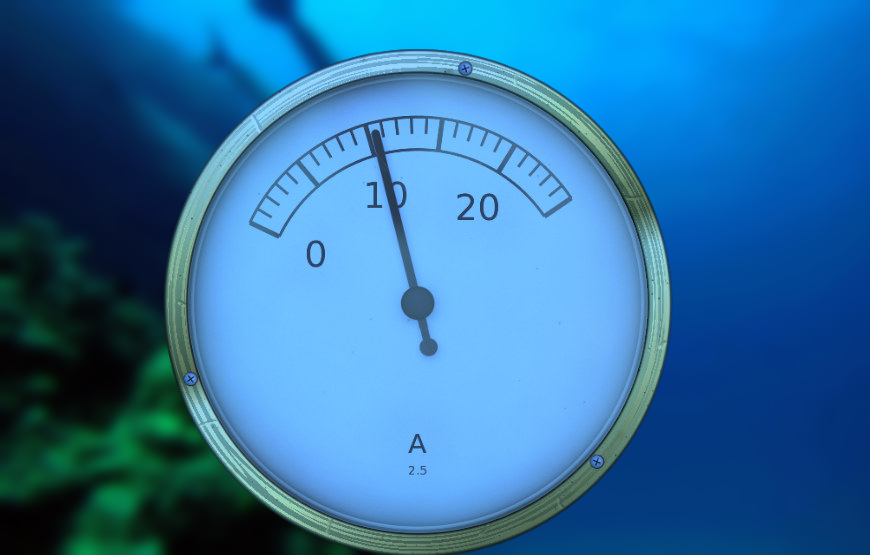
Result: 10.5
